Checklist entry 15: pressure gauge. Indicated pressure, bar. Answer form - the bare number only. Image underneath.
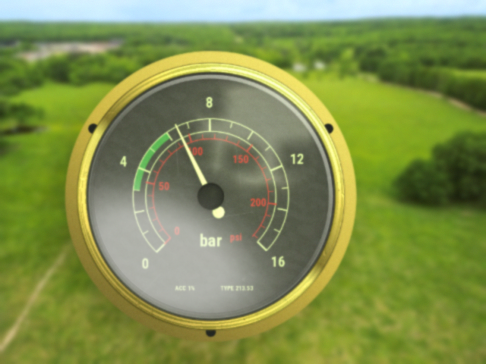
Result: 6.5
